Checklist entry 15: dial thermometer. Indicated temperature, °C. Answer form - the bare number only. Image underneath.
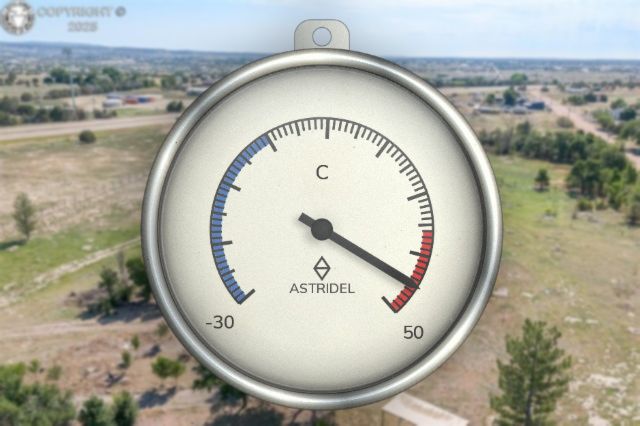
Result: 45
